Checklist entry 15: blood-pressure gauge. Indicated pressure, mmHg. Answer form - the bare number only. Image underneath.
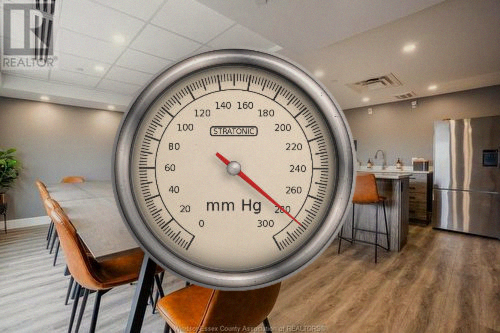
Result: 280
